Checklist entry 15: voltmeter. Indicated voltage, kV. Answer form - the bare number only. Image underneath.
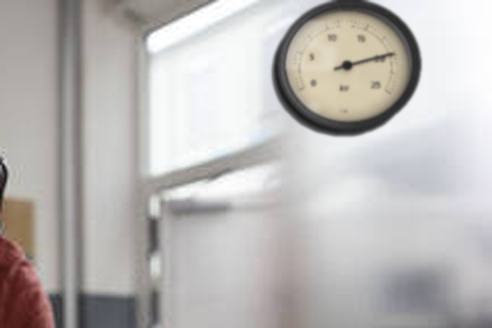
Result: 20
